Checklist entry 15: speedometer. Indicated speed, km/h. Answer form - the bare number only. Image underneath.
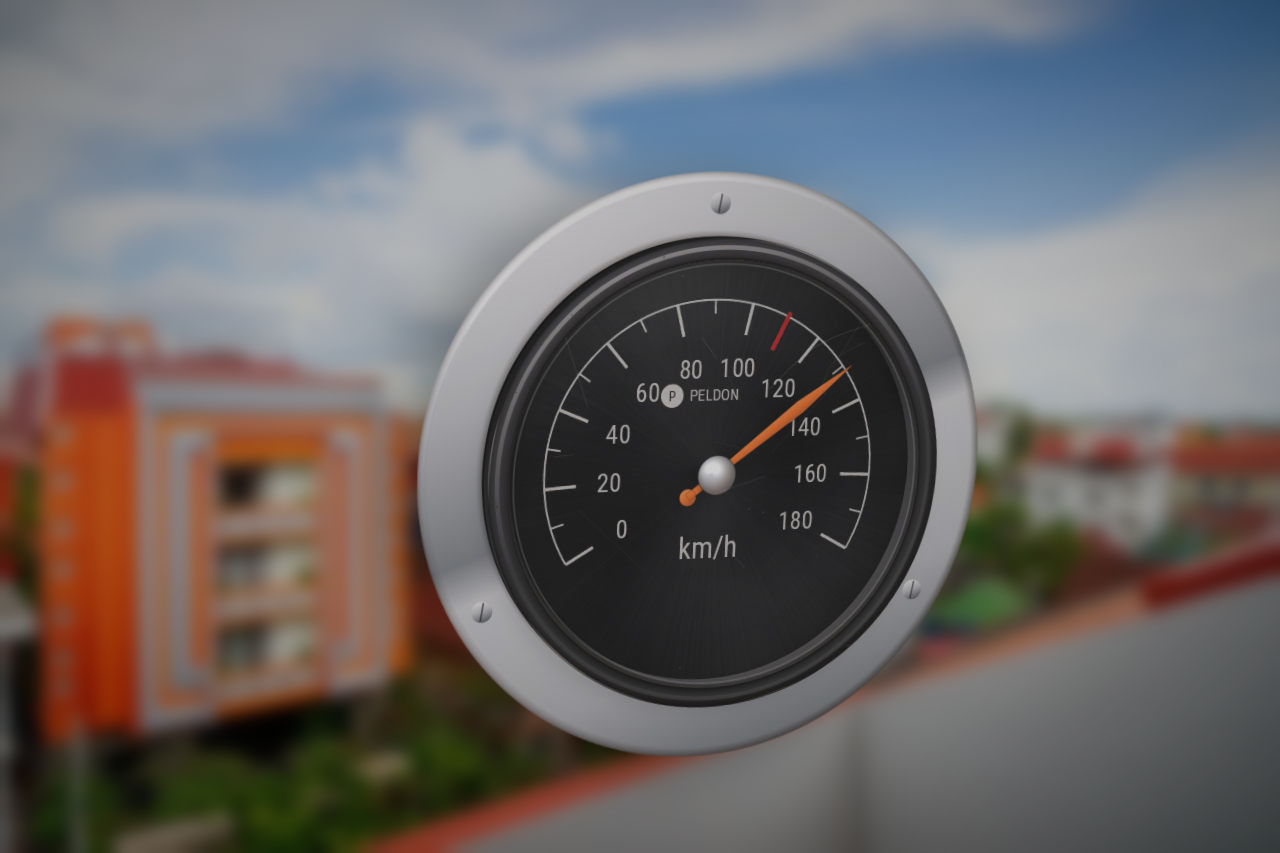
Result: 130
